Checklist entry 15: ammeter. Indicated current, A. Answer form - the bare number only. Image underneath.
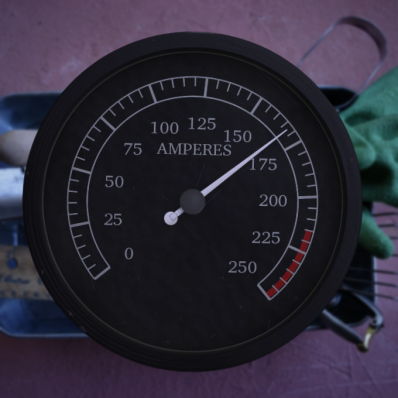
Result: 167.5
